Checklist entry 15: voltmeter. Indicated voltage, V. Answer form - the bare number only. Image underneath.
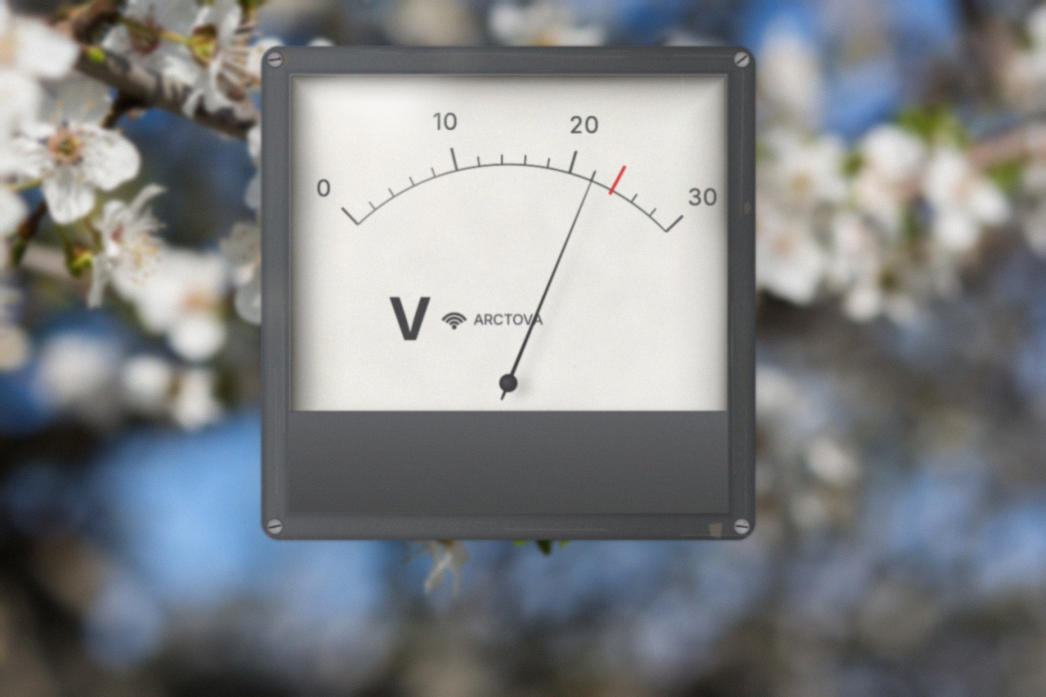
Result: 22
